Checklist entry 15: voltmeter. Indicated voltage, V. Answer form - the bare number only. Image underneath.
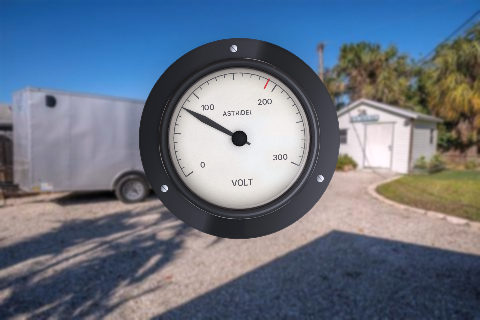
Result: 80
